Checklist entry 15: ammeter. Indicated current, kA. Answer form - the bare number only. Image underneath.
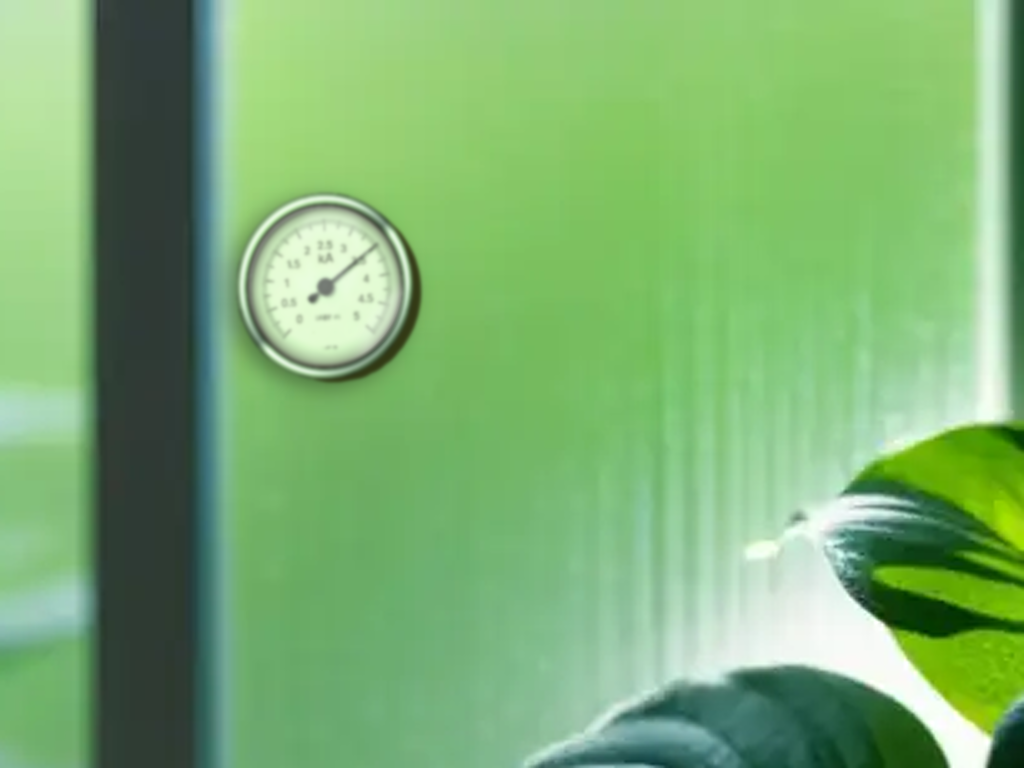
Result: 3.5
